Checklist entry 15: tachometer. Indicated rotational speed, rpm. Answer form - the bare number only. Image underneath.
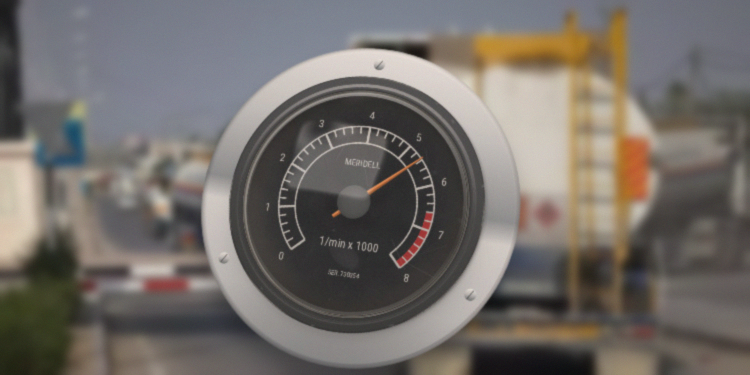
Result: 5400
